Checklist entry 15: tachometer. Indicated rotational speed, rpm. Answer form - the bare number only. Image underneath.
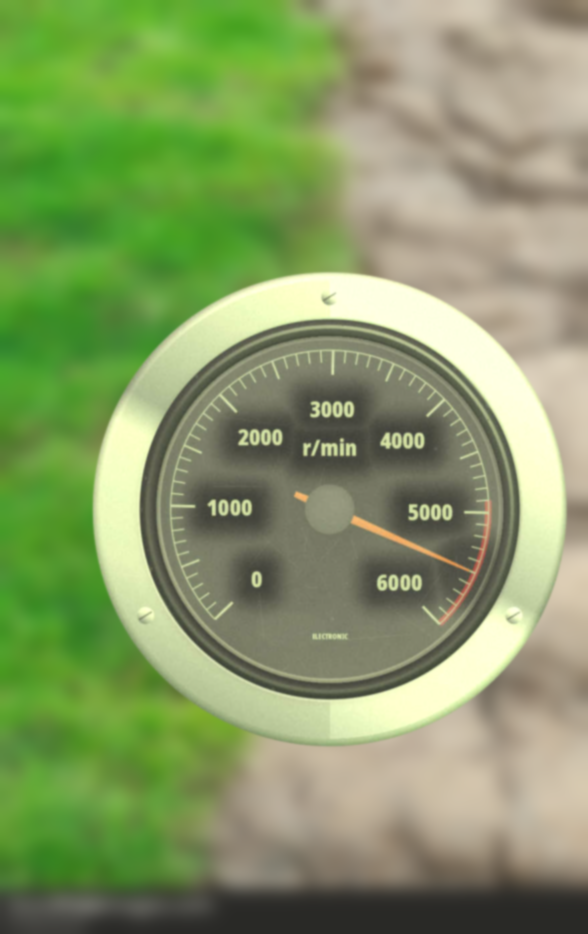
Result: 5500
